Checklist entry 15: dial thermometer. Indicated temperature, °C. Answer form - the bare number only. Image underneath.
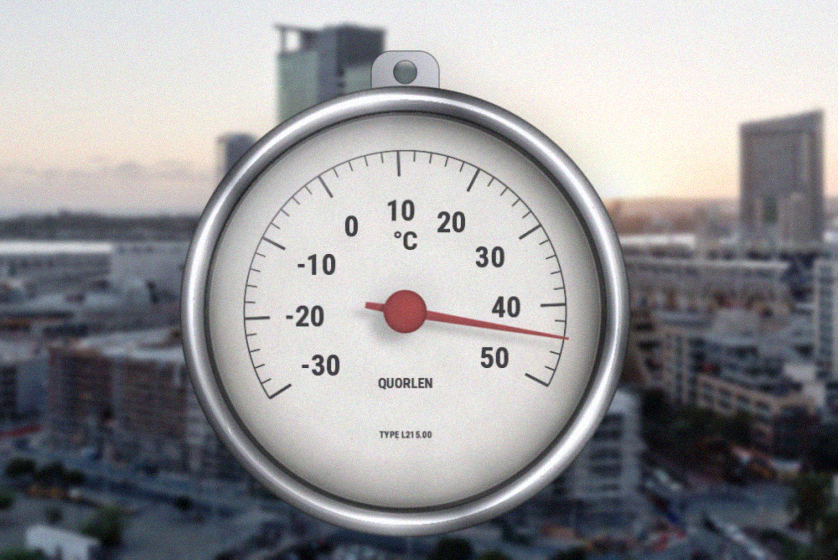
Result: 44
